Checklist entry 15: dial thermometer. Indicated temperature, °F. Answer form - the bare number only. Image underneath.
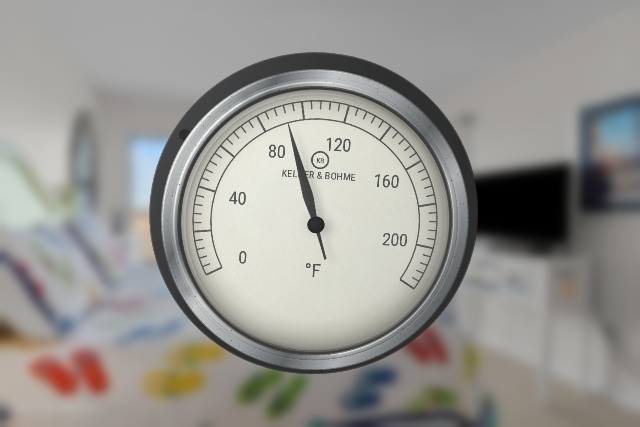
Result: 92
